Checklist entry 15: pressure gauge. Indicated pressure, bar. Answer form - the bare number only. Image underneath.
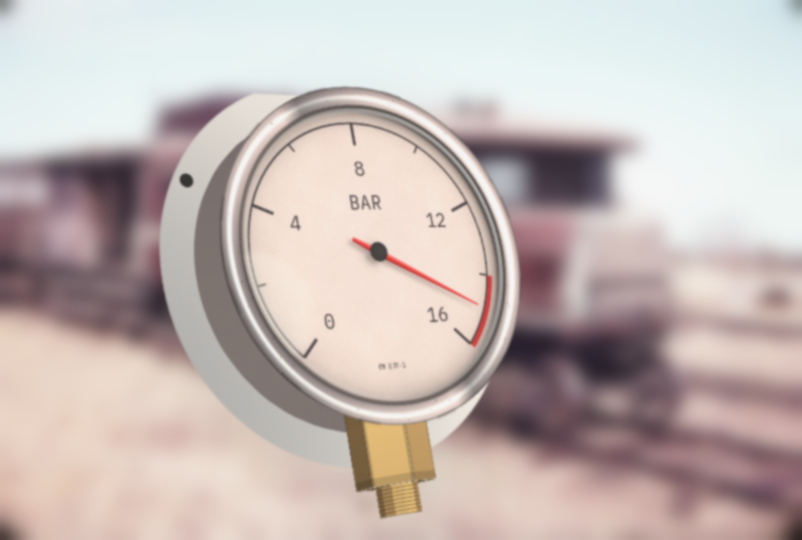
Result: 15
